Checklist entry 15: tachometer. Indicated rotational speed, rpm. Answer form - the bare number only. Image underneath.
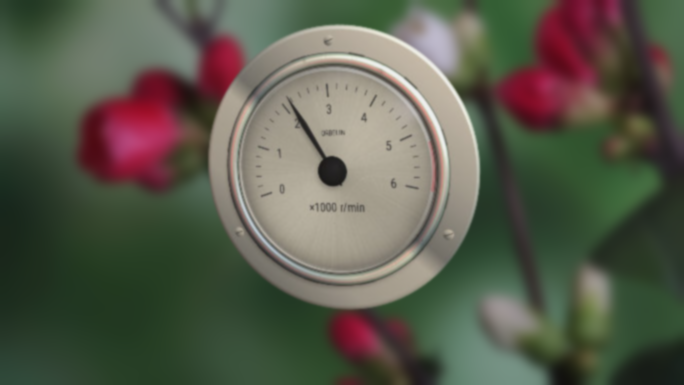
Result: 2200
